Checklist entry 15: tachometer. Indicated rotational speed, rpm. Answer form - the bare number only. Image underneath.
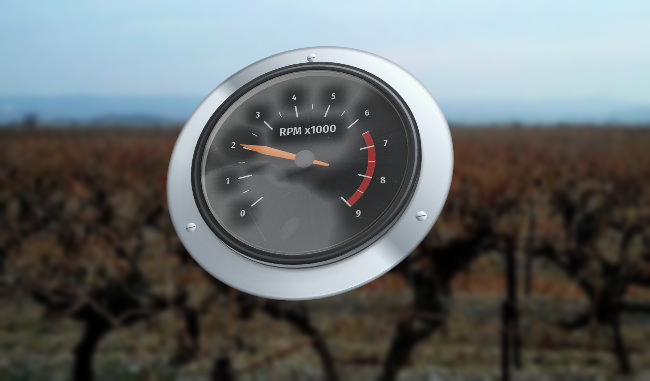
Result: 2000
